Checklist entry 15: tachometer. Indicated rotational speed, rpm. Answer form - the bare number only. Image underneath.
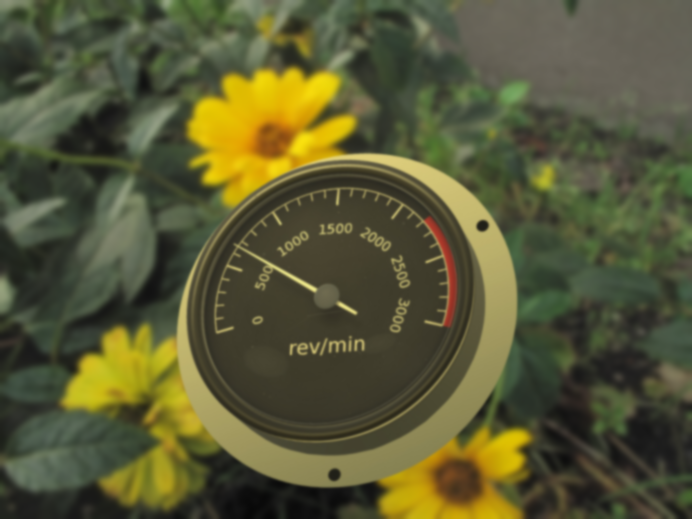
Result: 650
